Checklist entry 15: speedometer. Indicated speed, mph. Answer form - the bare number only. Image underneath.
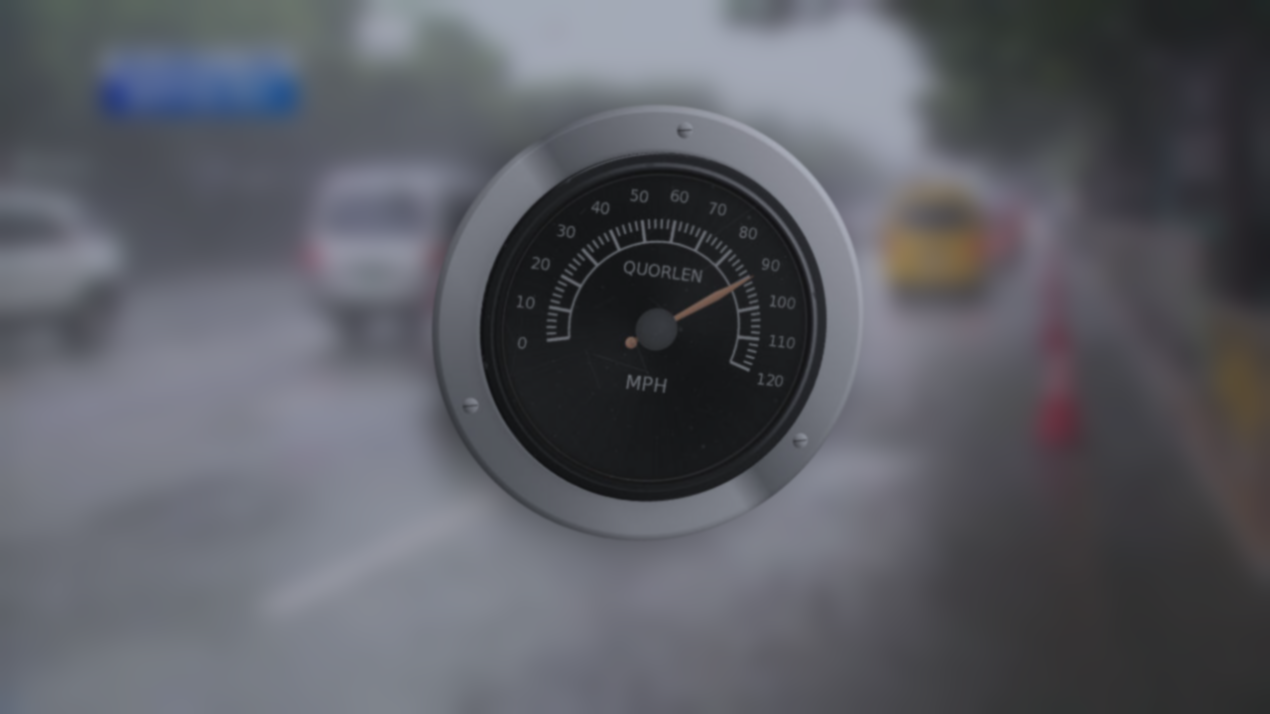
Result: 90
